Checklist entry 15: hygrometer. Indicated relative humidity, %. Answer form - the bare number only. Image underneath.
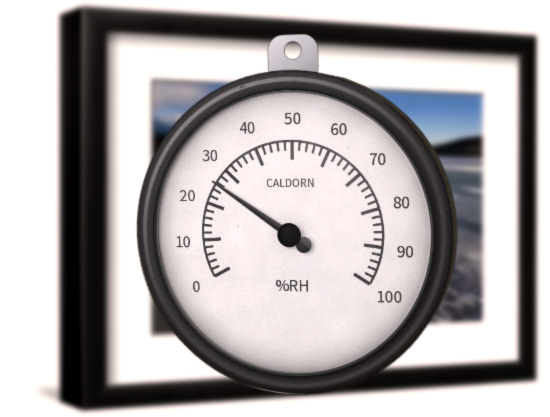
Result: 26
